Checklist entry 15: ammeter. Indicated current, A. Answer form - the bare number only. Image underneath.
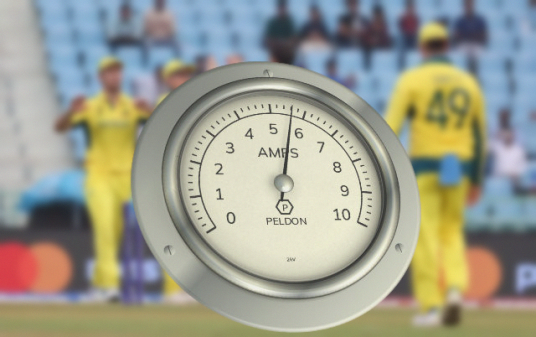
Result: 5.6
